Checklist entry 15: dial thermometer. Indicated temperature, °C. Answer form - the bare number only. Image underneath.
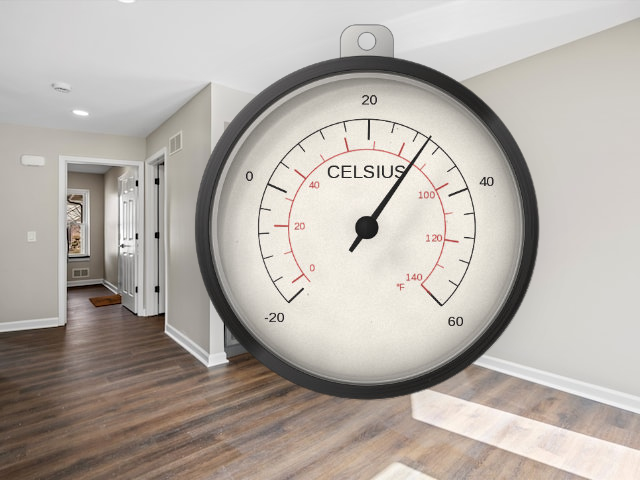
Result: 30
